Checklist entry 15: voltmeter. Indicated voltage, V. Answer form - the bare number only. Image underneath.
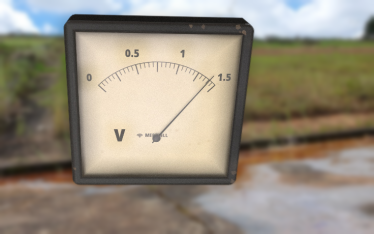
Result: 1.4
